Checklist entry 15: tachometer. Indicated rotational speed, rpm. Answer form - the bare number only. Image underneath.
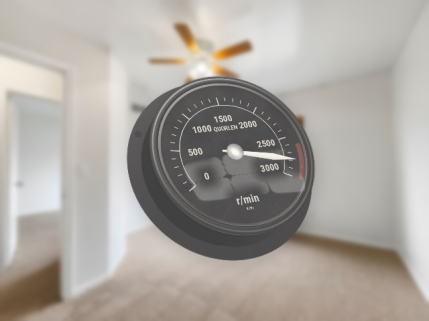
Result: 2800
